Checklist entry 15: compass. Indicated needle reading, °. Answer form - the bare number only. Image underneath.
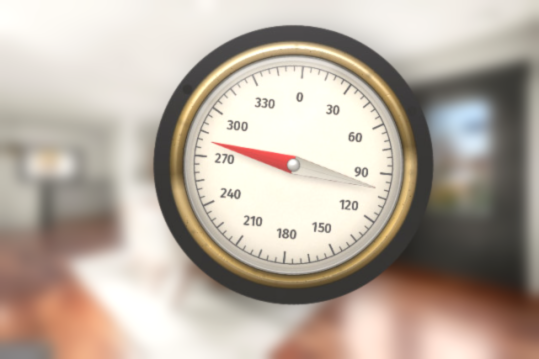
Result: 280
